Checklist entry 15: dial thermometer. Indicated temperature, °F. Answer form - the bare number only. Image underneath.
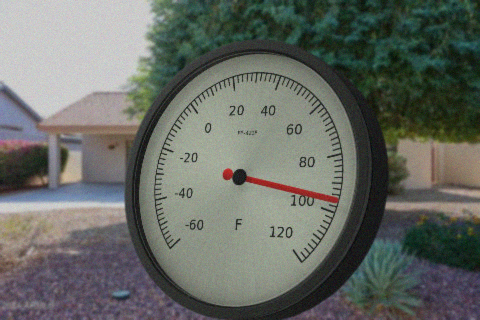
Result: 96
